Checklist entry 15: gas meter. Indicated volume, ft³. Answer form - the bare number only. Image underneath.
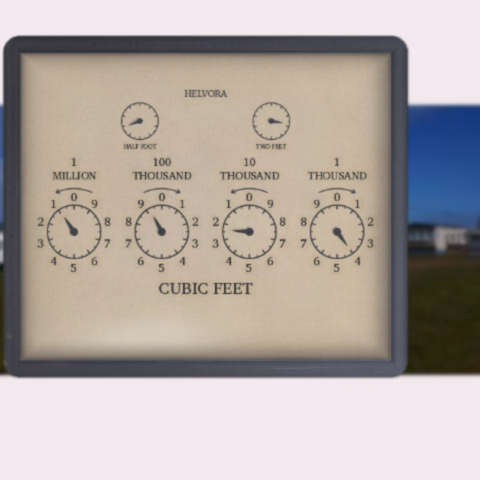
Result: 92400
